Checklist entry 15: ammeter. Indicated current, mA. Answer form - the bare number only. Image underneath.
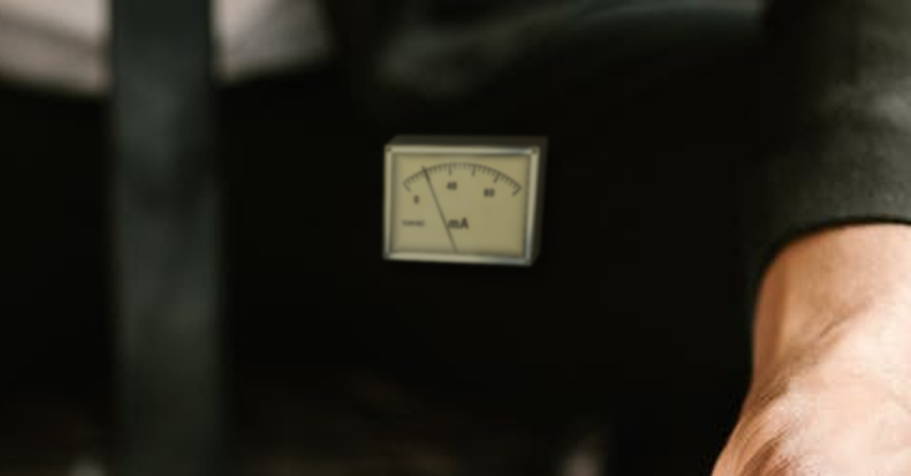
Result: 20
